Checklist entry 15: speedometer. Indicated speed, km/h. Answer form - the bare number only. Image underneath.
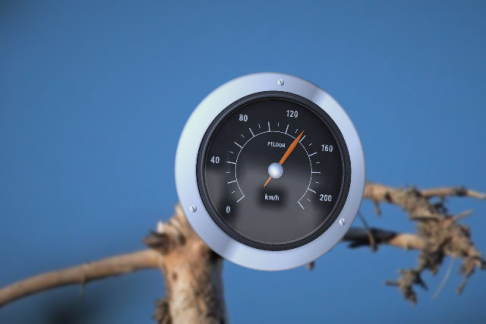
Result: 135
